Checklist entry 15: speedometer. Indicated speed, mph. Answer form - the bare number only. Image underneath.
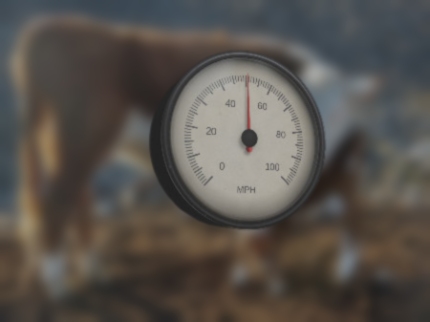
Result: 50
